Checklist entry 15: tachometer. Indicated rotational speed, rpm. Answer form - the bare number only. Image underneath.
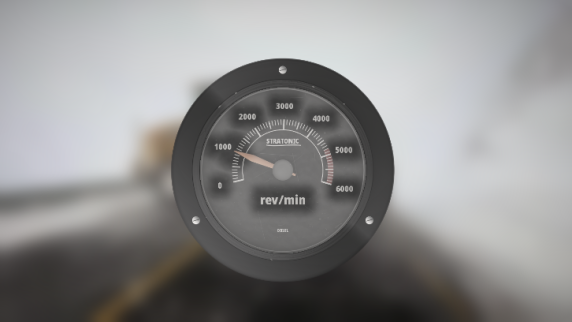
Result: 1000
